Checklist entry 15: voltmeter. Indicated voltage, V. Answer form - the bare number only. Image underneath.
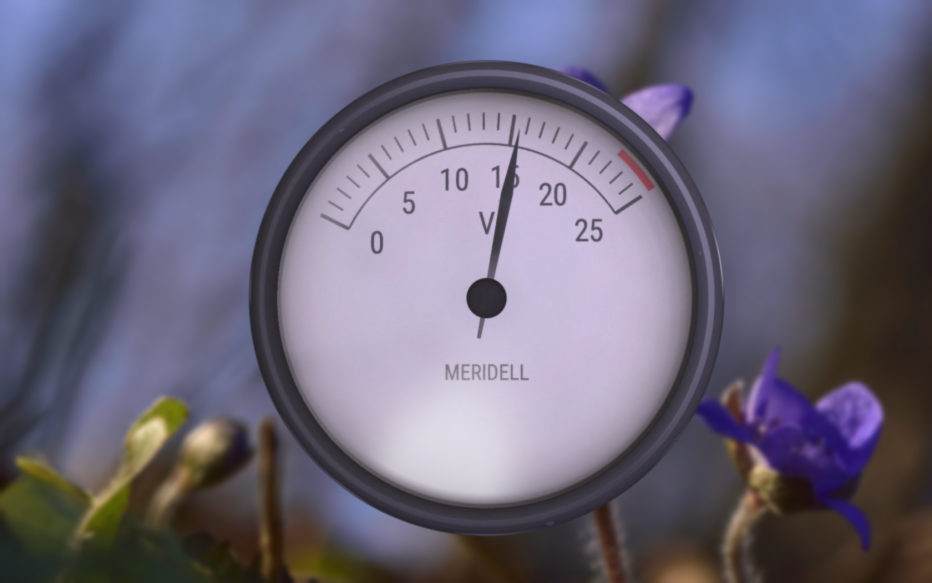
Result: 15.5
